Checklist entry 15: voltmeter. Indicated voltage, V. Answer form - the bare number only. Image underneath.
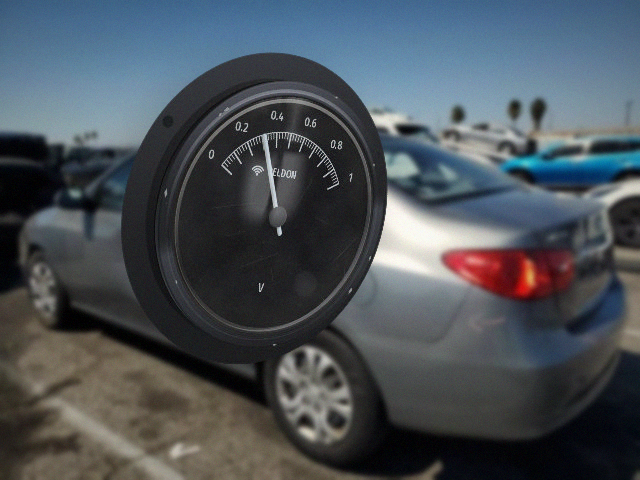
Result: 0.3
